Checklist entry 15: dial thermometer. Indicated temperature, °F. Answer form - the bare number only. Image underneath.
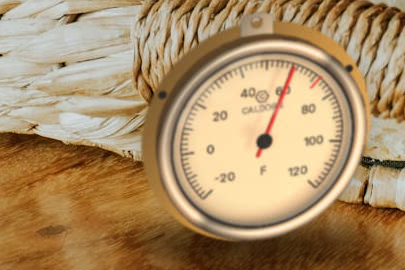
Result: 60
